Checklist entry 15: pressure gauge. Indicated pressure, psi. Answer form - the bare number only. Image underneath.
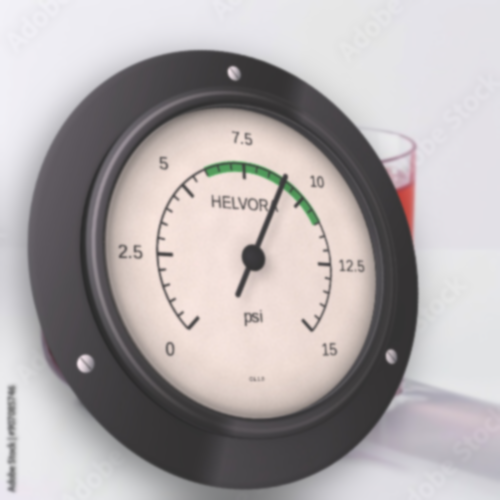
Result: 9
